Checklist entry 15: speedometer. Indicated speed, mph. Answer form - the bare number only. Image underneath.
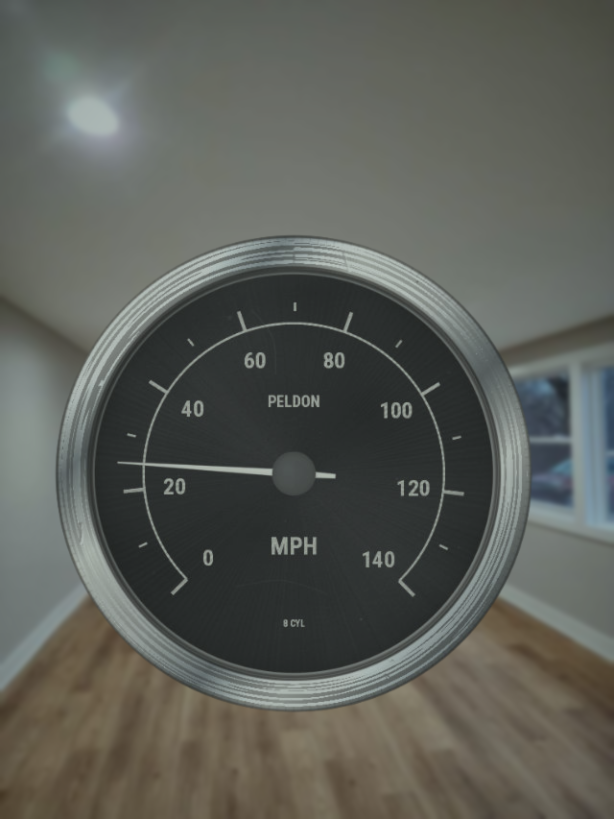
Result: 25
